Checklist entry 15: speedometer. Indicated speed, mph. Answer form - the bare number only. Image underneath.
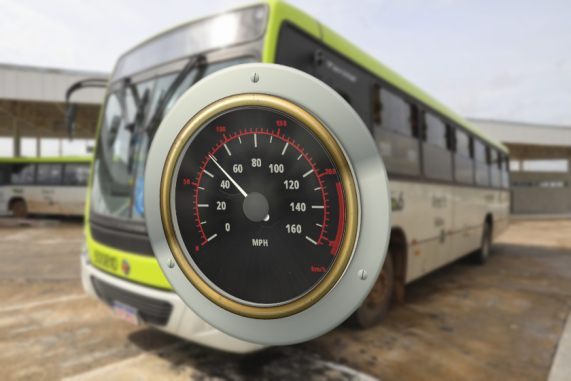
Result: 50
